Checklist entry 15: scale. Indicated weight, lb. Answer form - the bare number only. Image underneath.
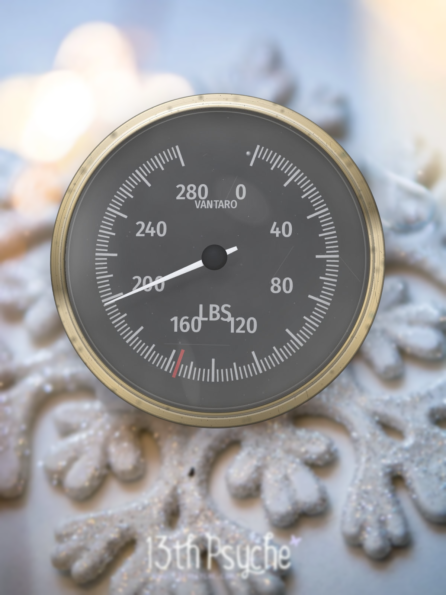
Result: 198
